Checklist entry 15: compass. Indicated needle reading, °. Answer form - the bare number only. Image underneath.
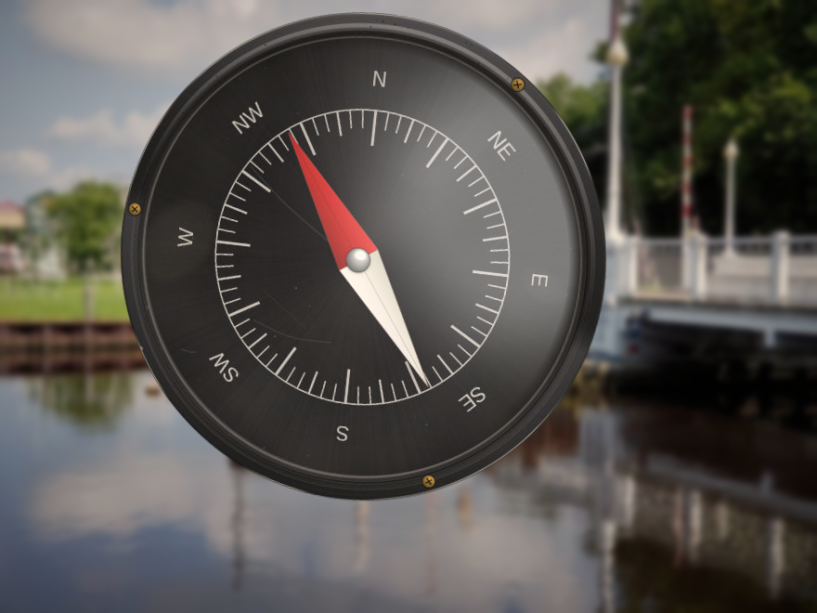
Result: 325
